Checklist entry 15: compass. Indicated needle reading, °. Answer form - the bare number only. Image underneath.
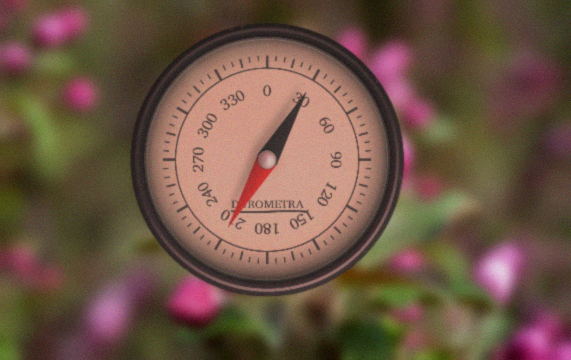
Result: 210
